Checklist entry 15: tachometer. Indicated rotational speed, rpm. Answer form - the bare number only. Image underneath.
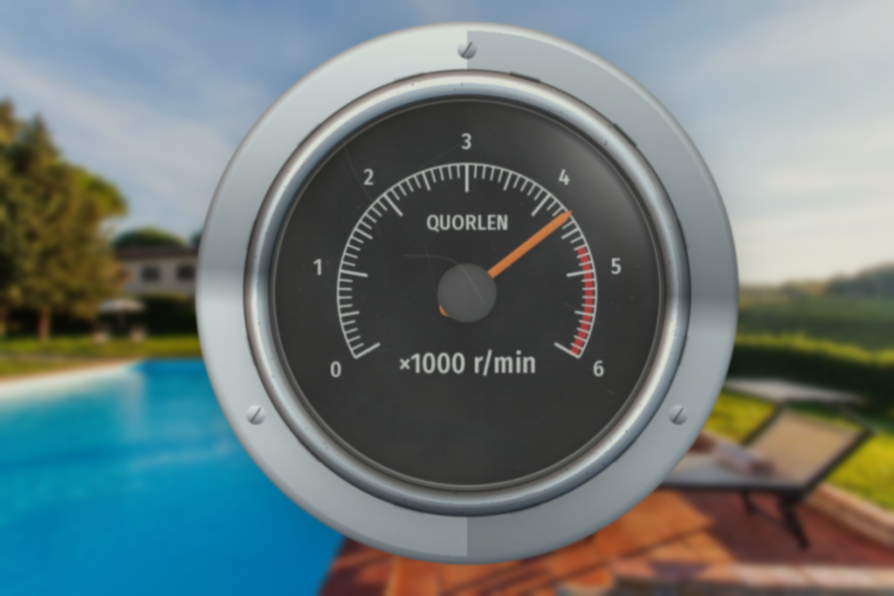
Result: 4300
